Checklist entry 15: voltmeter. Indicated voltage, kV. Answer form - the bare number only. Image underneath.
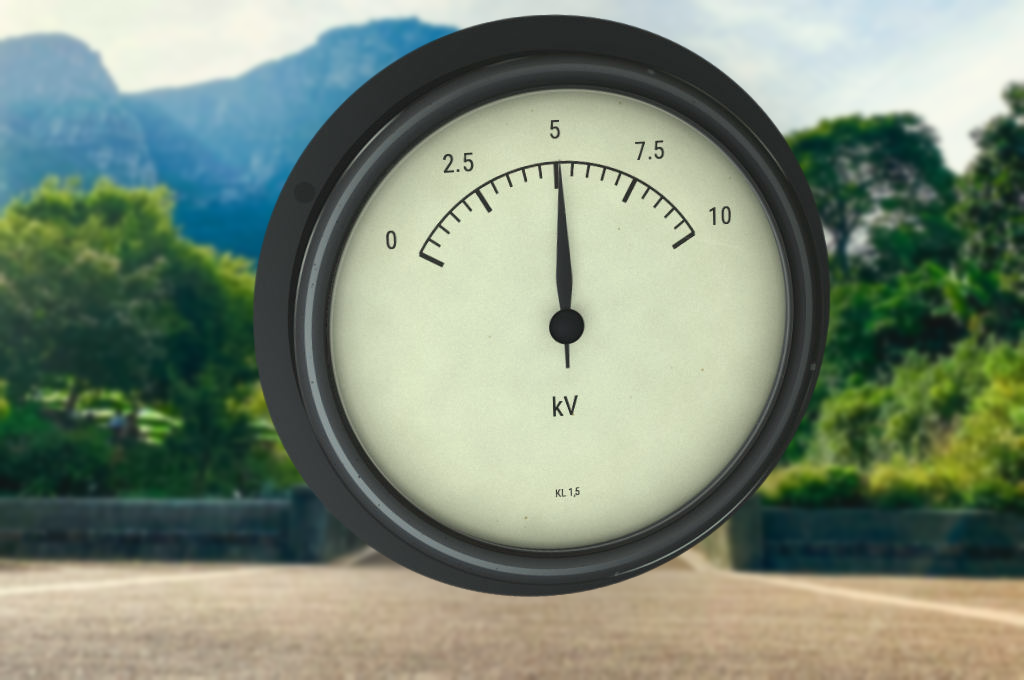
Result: 5
